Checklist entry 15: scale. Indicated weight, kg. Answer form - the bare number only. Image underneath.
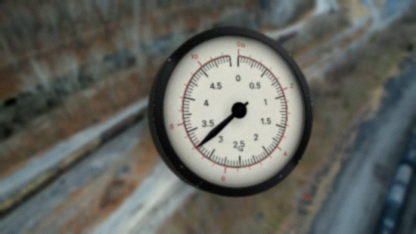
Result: 3.25
